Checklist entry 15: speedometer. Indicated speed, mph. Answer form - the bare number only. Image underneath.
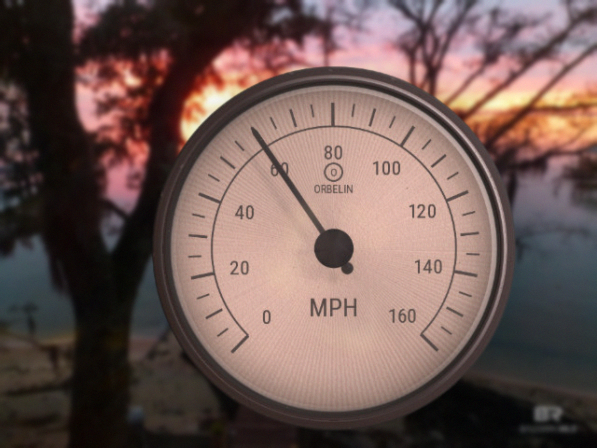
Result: 60
